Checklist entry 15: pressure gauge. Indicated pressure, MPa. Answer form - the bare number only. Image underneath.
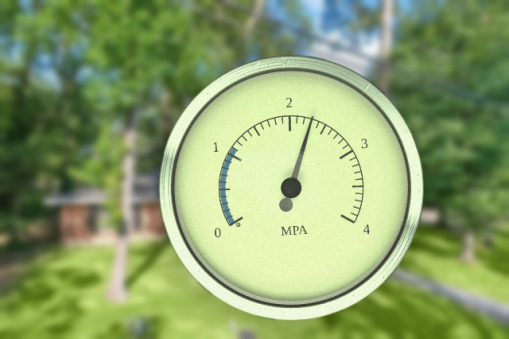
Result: 2.3
